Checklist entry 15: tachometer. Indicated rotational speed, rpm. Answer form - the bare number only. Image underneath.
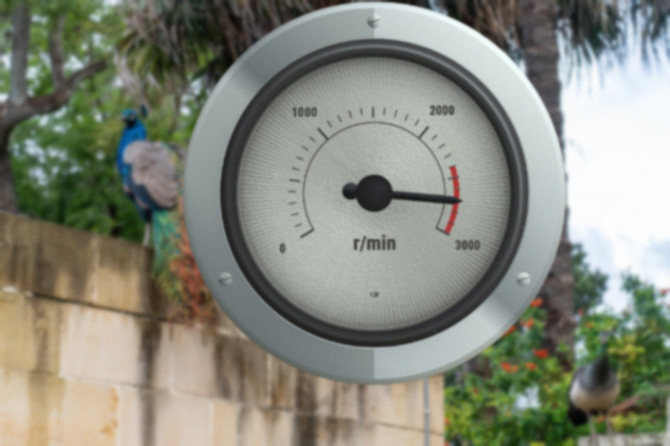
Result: 2700
